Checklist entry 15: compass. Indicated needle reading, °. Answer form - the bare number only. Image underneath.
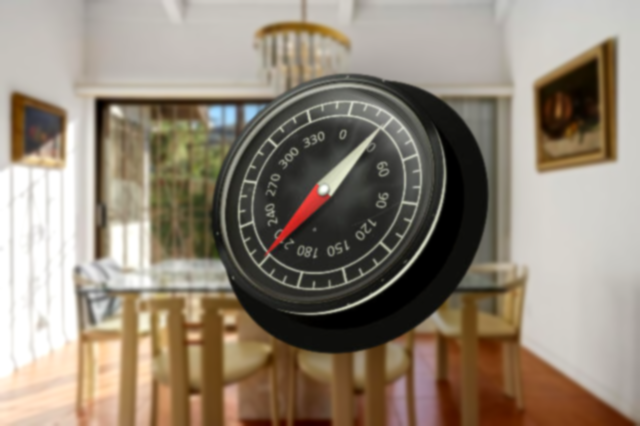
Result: 210
